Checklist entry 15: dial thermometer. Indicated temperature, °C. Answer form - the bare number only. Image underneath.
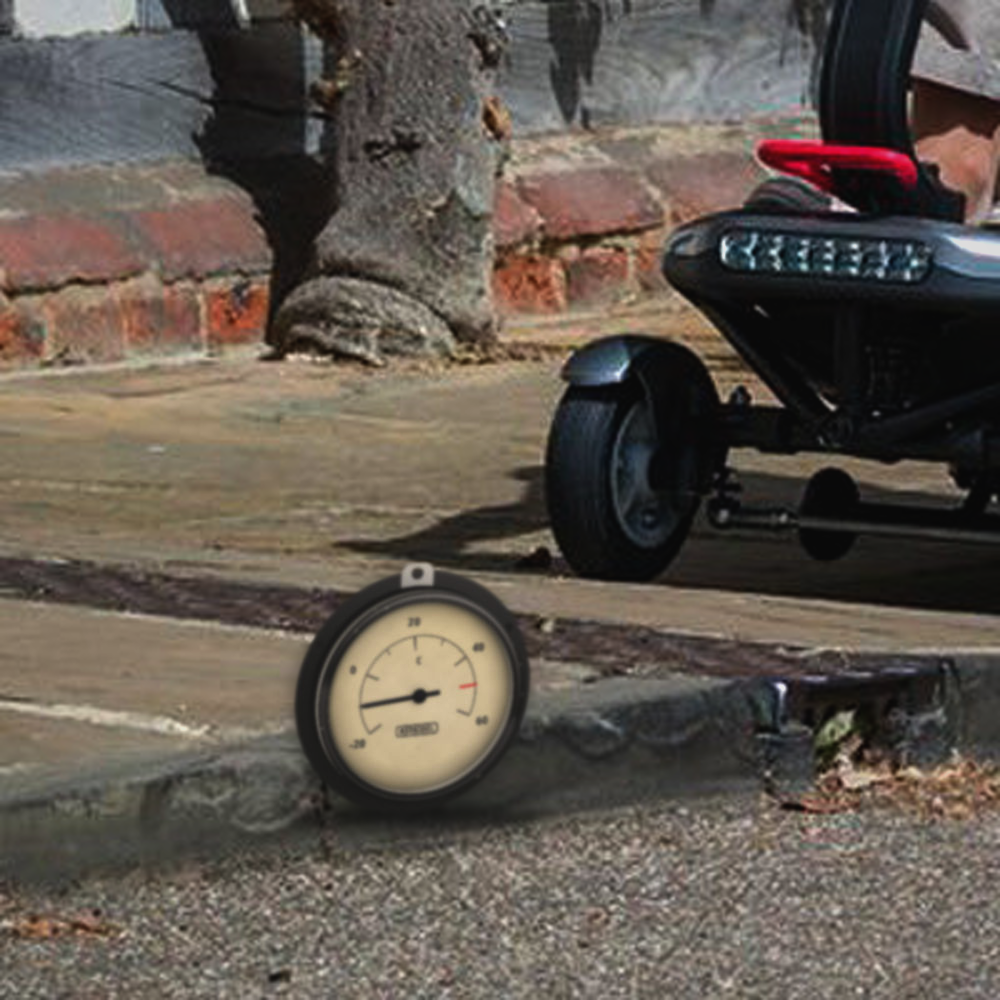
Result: -10
